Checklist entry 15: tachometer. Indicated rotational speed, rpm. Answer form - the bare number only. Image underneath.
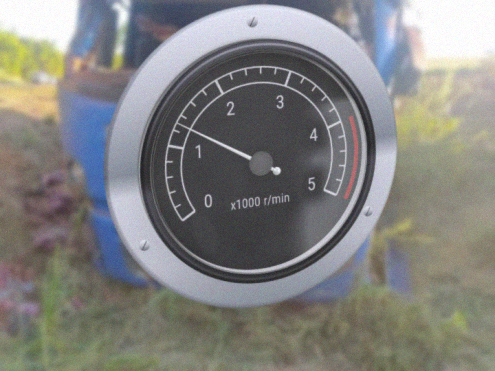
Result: 1300
